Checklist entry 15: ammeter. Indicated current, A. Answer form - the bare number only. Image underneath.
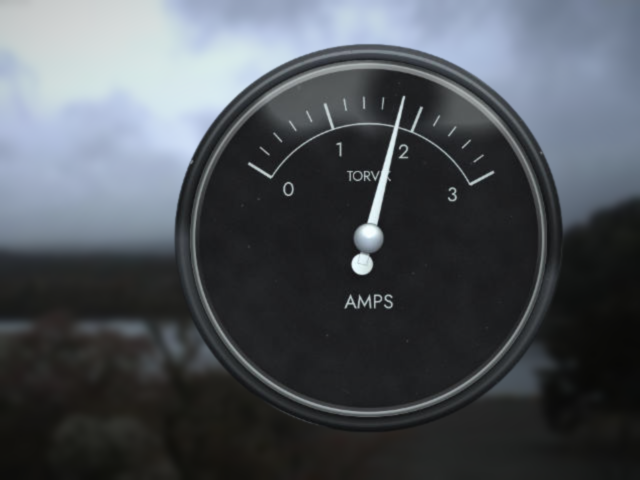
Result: 1.8
